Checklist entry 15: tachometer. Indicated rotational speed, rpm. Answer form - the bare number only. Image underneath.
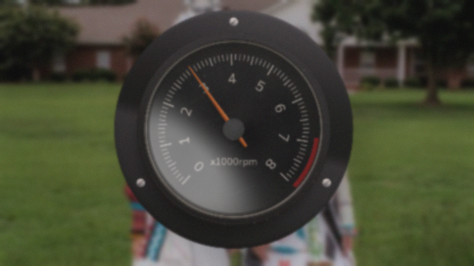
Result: 3000
